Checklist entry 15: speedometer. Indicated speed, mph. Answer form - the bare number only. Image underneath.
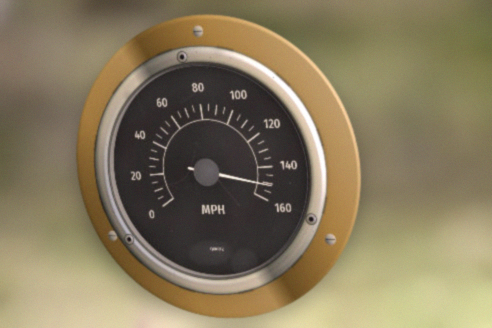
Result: 150
